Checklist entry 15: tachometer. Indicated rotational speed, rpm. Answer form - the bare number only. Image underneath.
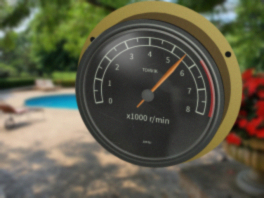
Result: 5500
